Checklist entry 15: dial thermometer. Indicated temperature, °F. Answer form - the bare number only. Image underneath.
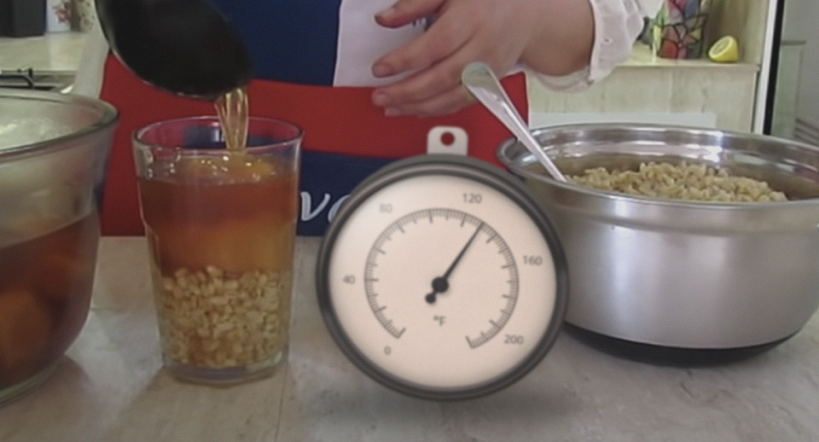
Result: 130
